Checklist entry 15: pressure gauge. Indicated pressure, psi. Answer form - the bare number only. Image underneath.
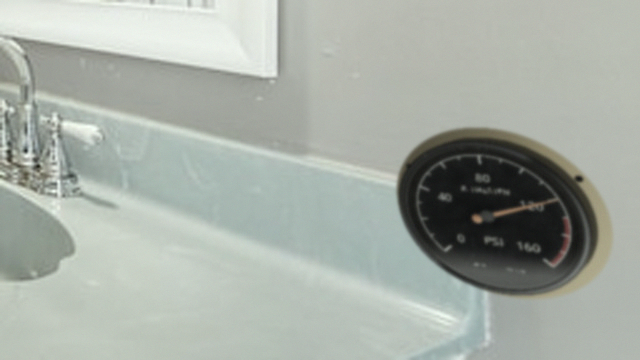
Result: 120
